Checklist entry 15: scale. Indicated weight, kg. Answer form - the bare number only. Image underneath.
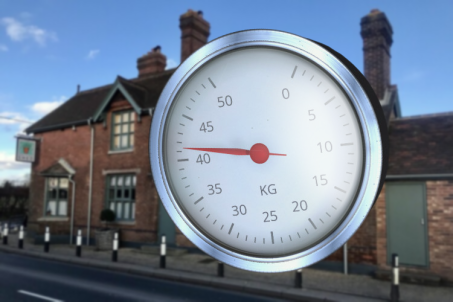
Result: 41.5
